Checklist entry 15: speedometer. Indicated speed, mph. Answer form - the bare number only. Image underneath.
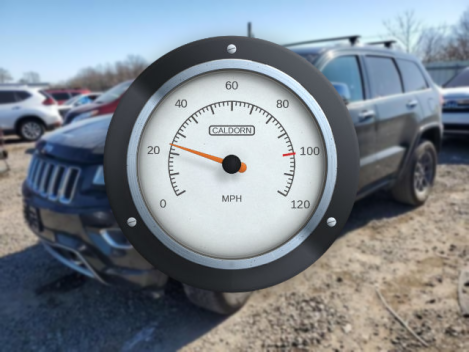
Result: 24
